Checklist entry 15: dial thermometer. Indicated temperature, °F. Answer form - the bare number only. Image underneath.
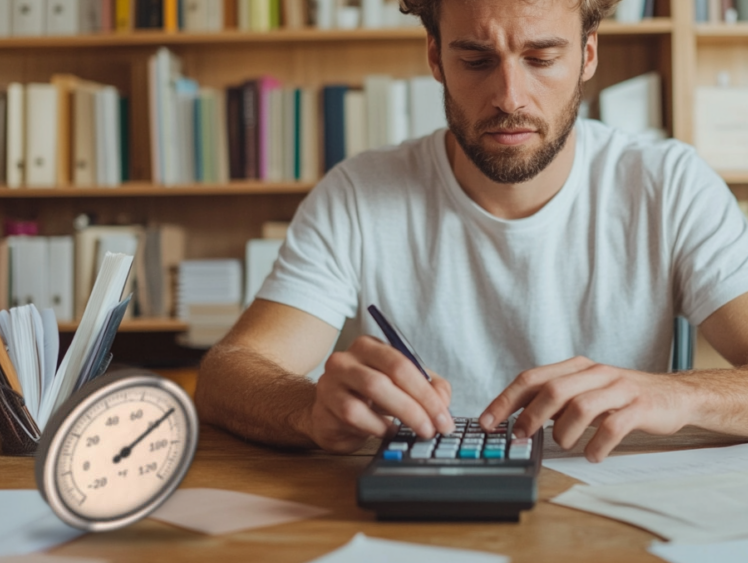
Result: 80
